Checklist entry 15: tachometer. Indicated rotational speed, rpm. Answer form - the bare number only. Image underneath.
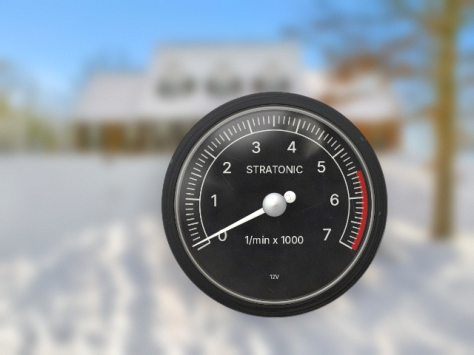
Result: 100
